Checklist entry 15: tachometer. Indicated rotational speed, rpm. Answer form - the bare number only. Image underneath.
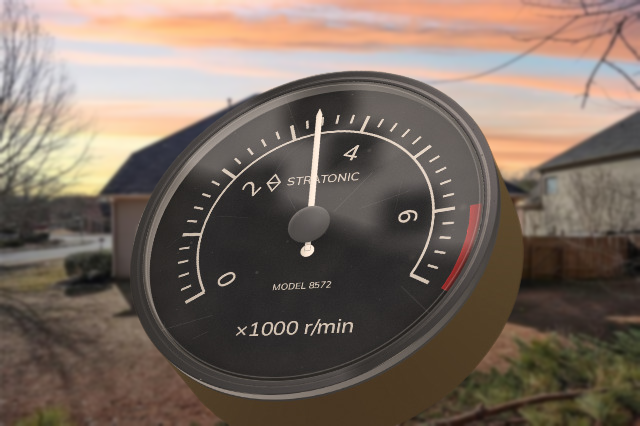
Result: 3400
